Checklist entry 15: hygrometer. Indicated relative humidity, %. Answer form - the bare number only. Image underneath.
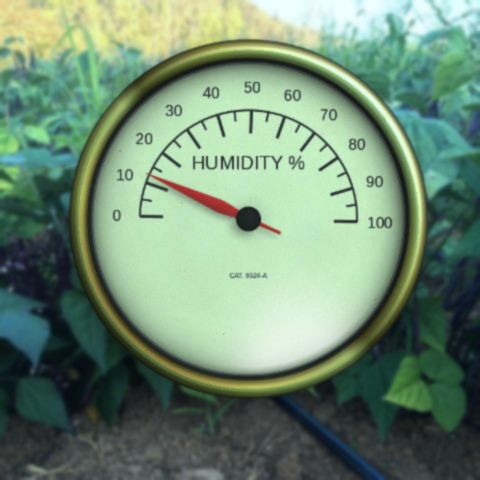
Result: 12.5
